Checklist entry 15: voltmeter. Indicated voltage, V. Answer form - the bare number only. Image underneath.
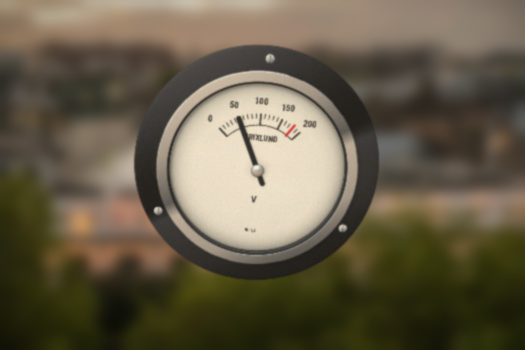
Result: 50
